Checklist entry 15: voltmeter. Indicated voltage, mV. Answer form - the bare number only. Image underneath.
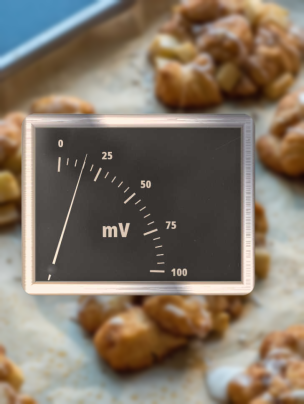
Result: 15
